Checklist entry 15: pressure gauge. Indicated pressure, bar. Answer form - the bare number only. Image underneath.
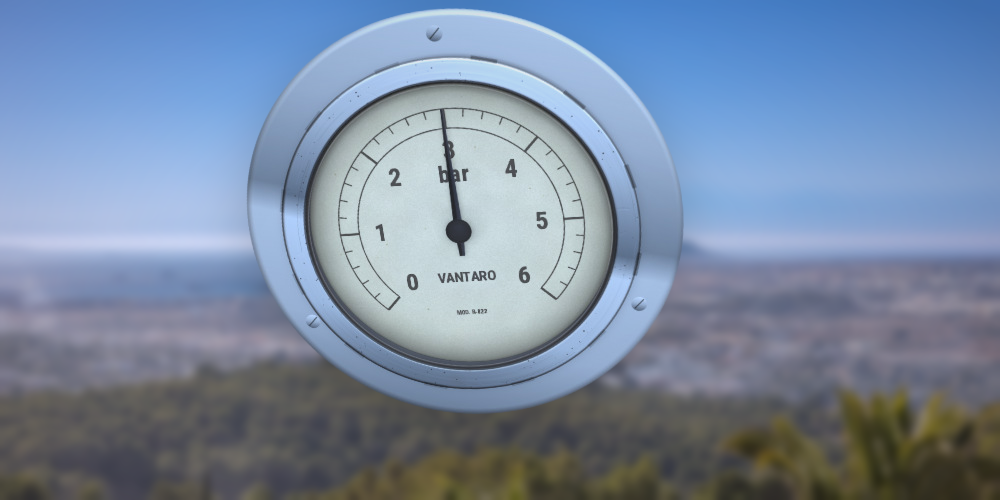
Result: 3
